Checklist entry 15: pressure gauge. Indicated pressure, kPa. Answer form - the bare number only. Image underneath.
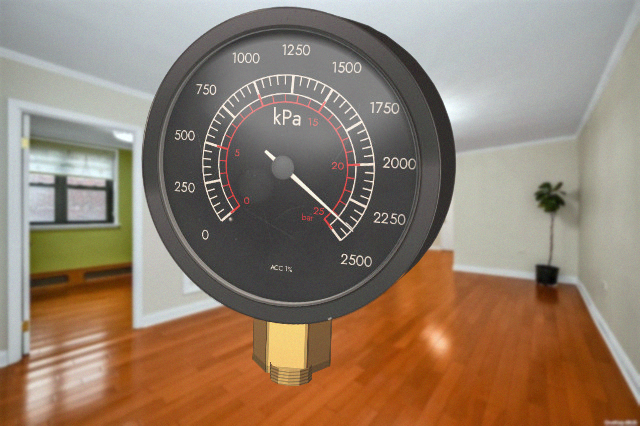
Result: 2400
